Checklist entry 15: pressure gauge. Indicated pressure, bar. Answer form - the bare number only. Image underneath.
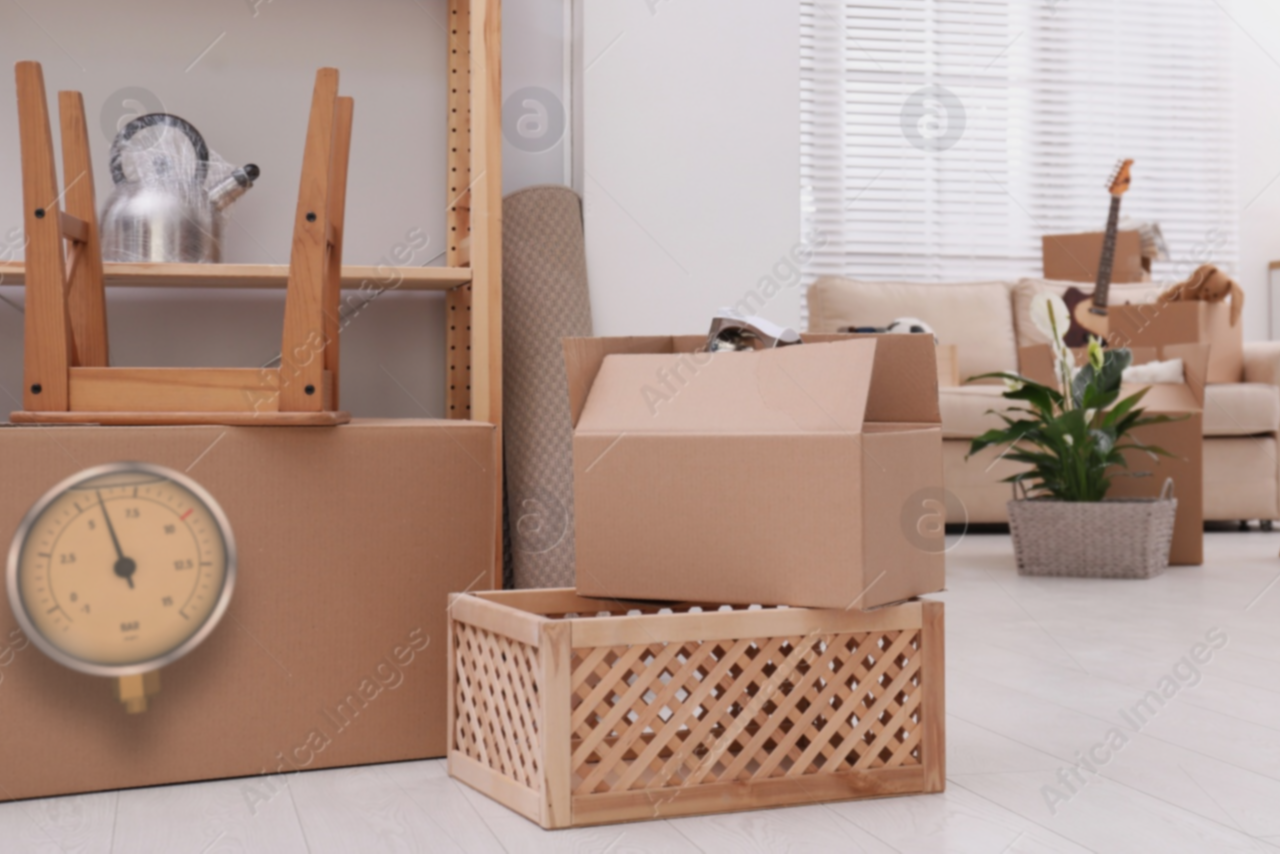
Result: 6
